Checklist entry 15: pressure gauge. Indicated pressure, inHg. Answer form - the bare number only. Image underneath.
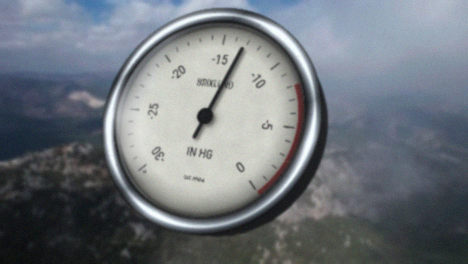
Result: -13
